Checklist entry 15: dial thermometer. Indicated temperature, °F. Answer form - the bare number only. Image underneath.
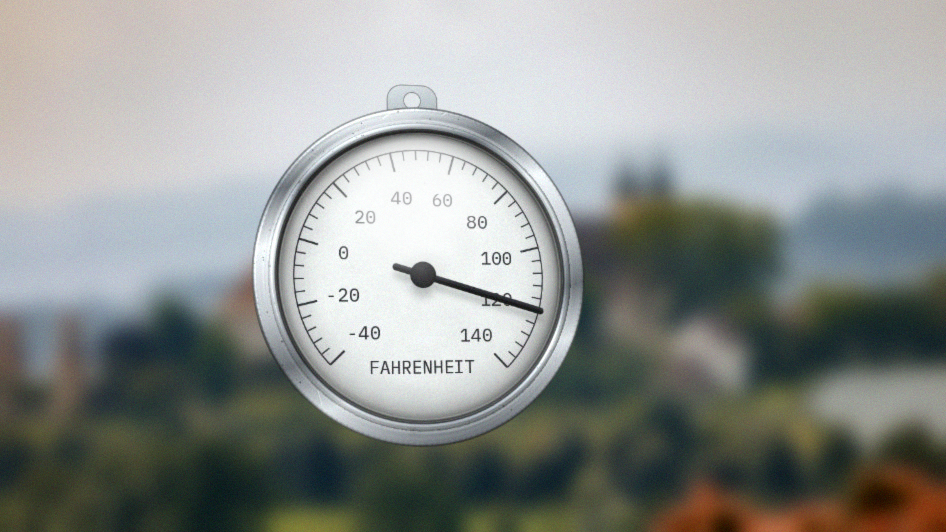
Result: 120
